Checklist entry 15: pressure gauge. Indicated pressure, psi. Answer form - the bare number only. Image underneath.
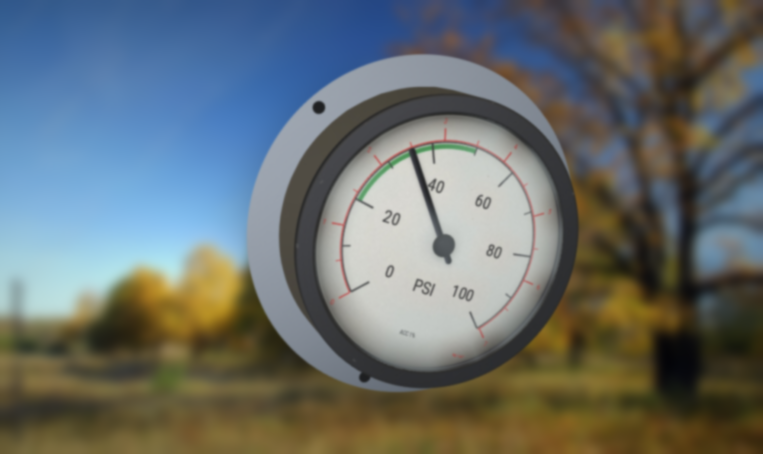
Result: 35
